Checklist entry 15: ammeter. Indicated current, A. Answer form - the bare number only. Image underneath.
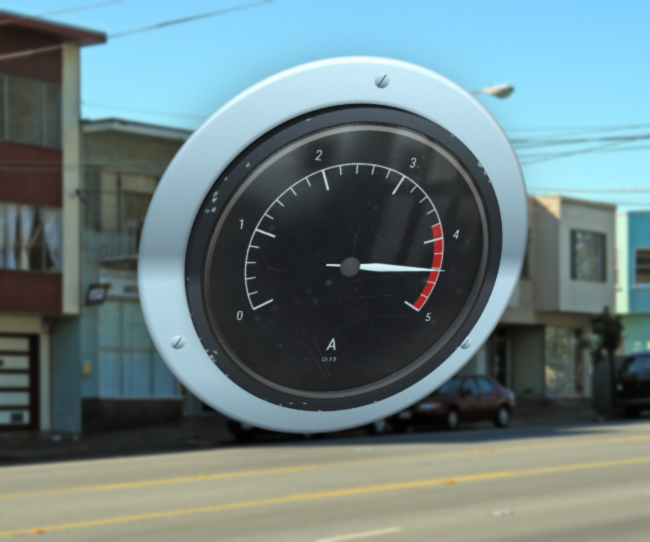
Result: 4.4
